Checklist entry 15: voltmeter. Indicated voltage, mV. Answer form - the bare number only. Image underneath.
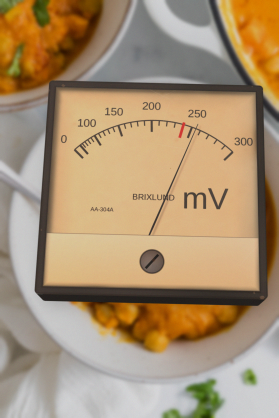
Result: 255
